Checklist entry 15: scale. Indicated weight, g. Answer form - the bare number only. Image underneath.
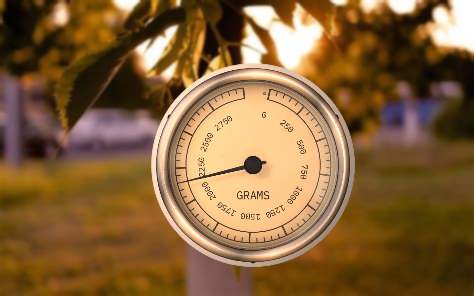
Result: 2150
